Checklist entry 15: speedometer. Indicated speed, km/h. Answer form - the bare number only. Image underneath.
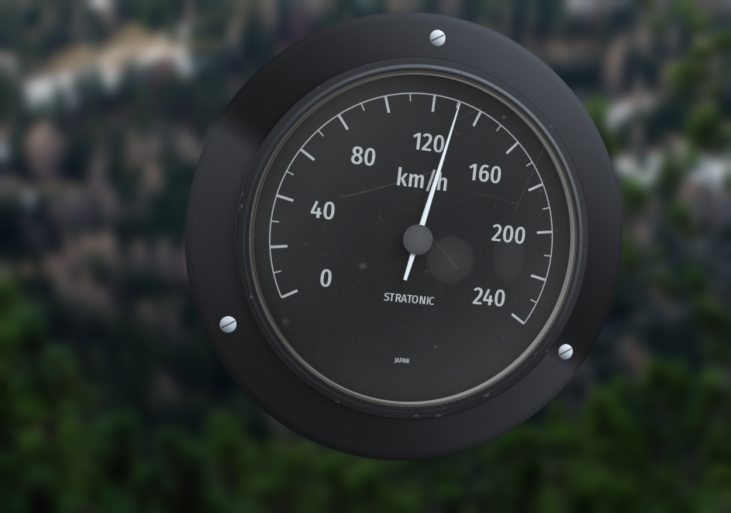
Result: 130
